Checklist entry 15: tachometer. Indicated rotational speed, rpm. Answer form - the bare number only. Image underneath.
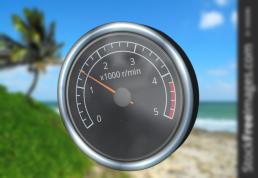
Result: 1400
